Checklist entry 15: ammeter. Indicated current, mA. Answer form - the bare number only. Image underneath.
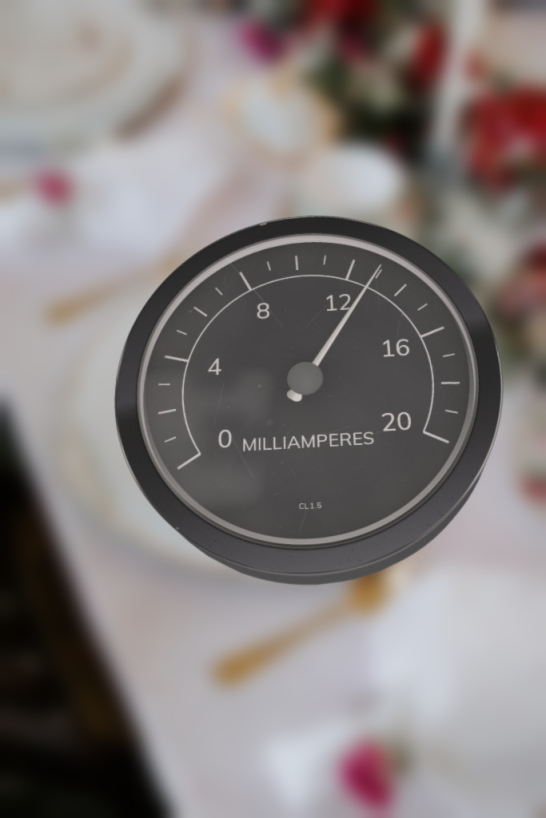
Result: 13
